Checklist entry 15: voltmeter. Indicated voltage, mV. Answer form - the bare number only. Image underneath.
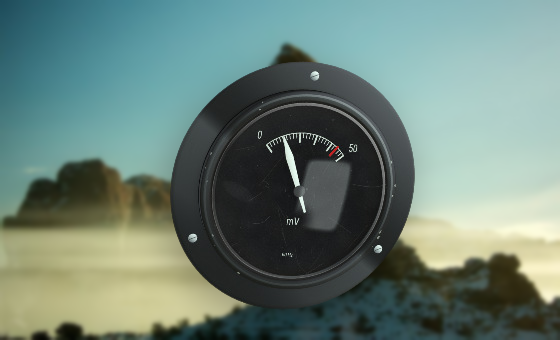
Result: 10
